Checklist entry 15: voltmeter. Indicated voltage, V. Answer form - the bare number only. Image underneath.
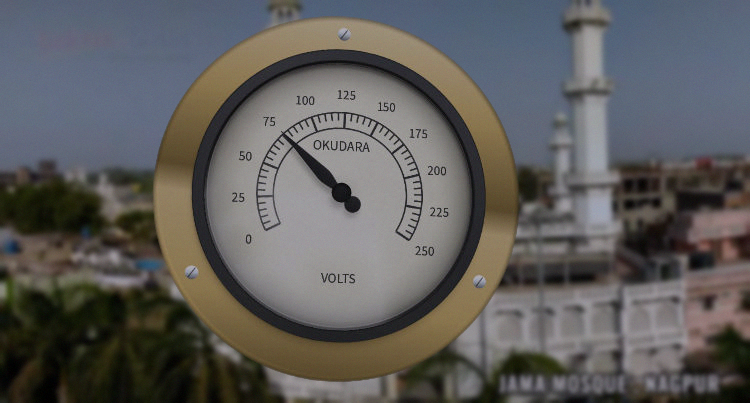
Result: 75
